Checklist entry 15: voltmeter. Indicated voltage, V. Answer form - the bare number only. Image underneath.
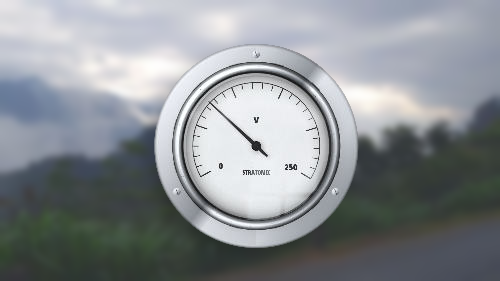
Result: 75
